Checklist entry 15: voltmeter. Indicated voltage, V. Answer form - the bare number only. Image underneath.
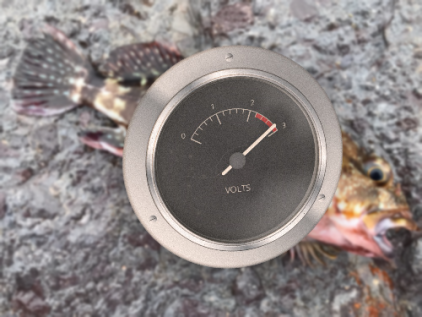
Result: 2.8
